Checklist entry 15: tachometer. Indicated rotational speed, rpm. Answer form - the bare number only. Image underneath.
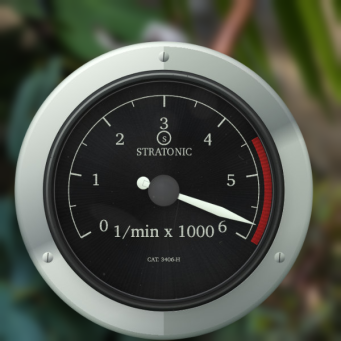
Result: 5750
